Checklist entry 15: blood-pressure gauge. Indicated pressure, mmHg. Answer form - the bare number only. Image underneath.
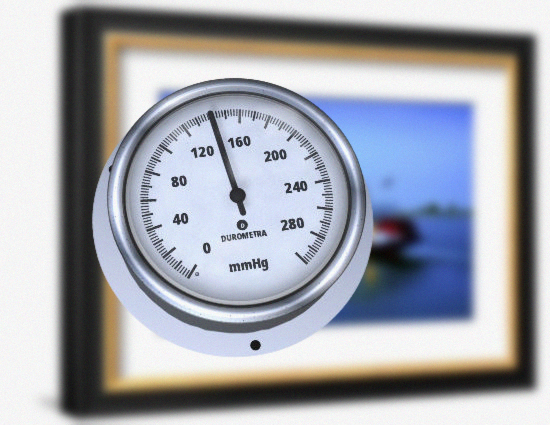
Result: 140
